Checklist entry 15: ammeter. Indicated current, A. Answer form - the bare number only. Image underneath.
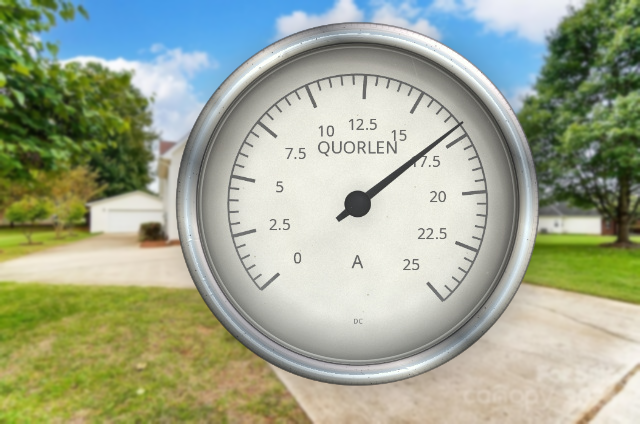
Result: 17
